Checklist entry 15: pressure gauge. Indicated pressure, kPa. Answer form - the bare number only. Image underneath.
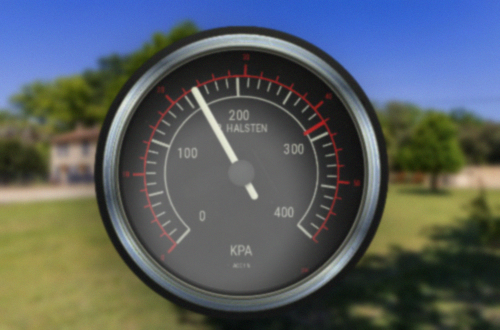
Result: 160
